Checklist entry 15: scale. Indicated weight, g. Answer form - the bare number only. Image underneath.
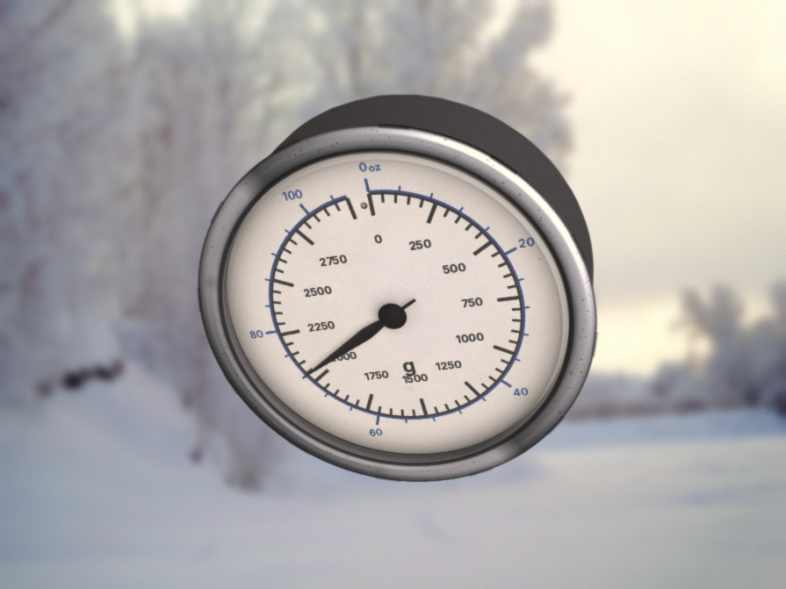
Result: 2050
